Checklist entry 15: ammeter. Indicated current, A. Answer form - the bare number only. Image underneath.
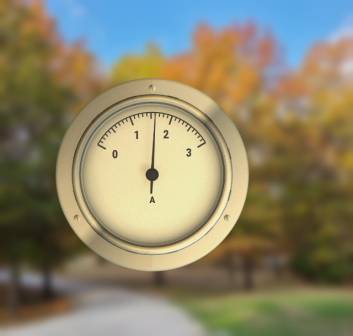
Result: 1.6
